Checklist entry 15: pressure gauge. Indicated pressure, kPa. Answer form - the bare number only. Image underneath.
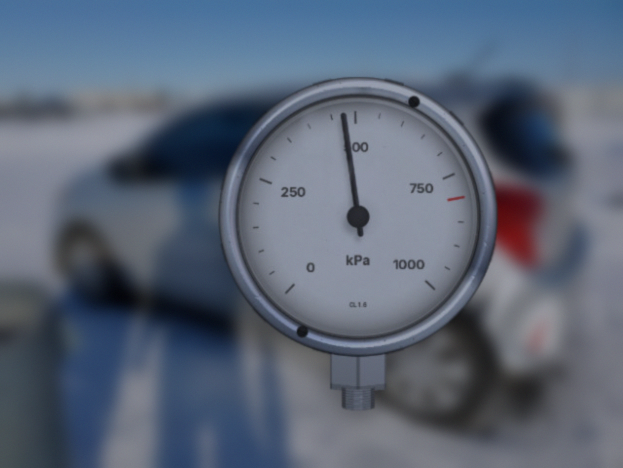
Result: 475
